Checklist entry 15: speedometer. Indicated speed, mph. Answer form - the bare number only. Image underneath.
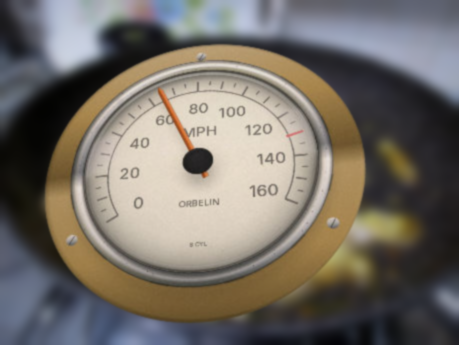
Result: 65
